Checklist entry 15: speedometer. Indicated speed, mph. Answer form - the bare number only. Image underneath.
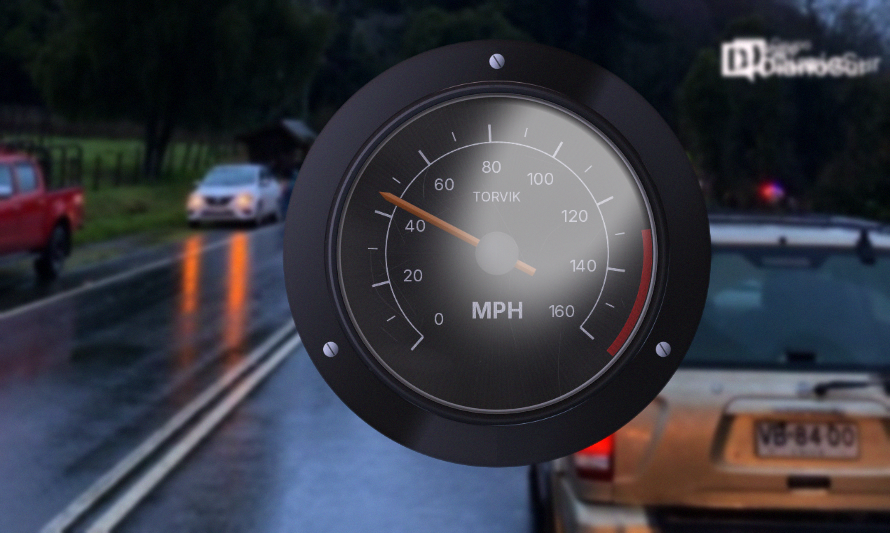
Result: 45
